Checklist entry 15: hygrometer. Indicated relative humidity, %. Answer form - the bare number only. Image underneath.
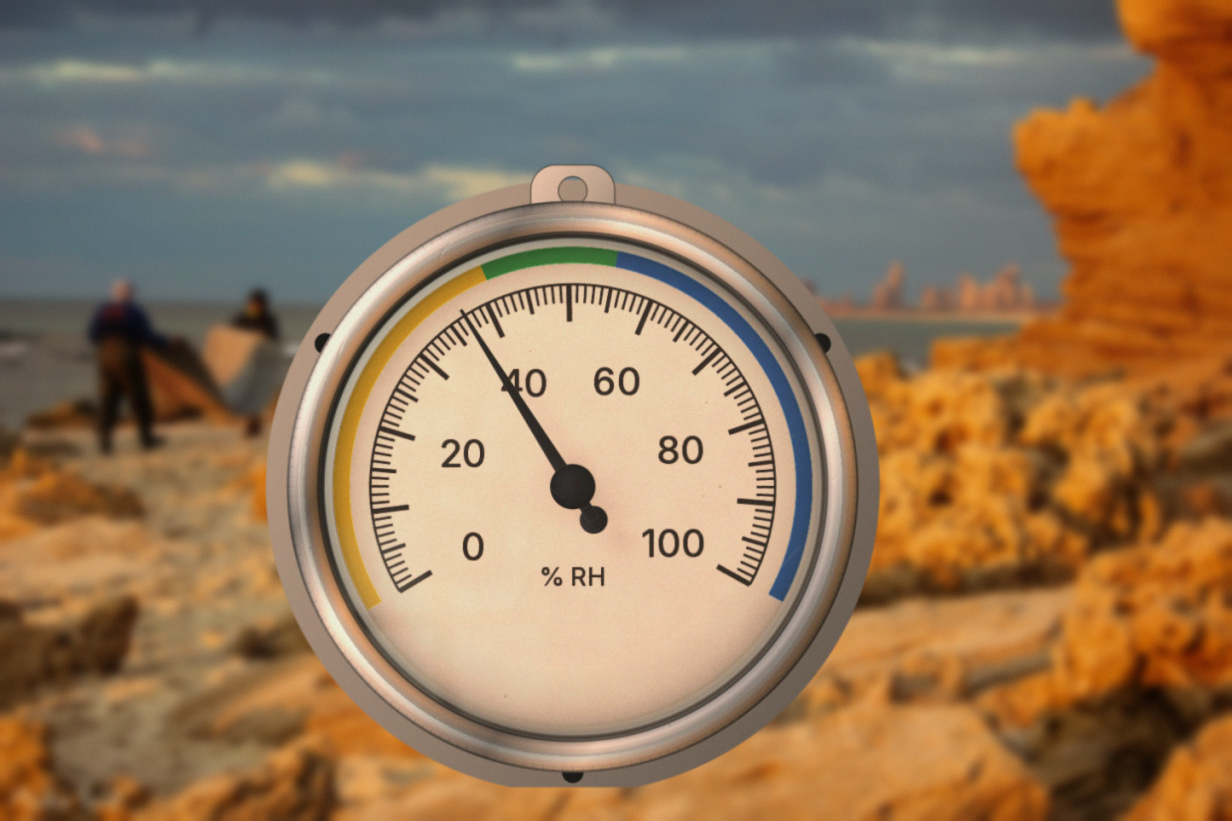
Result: 37
